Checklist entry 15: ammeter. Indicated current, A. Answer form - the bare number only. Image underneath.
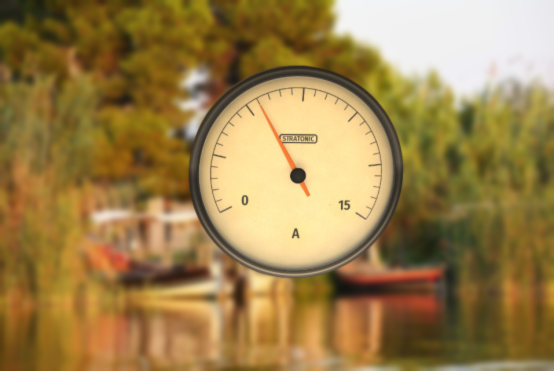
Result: 5.5
